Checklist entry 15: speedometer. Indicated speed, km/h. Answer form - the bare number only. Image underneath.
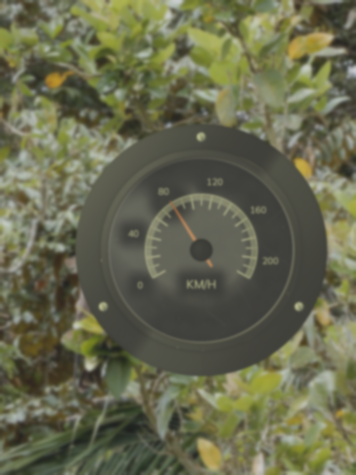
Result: 80
